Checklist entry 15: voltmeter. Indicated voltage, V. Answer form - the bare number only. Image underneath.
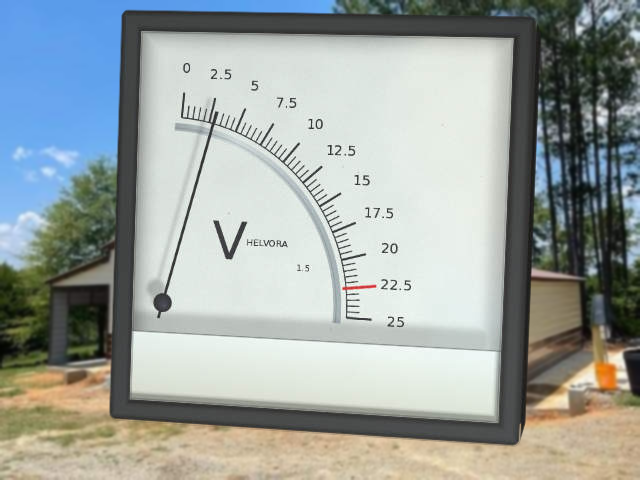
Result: 3
